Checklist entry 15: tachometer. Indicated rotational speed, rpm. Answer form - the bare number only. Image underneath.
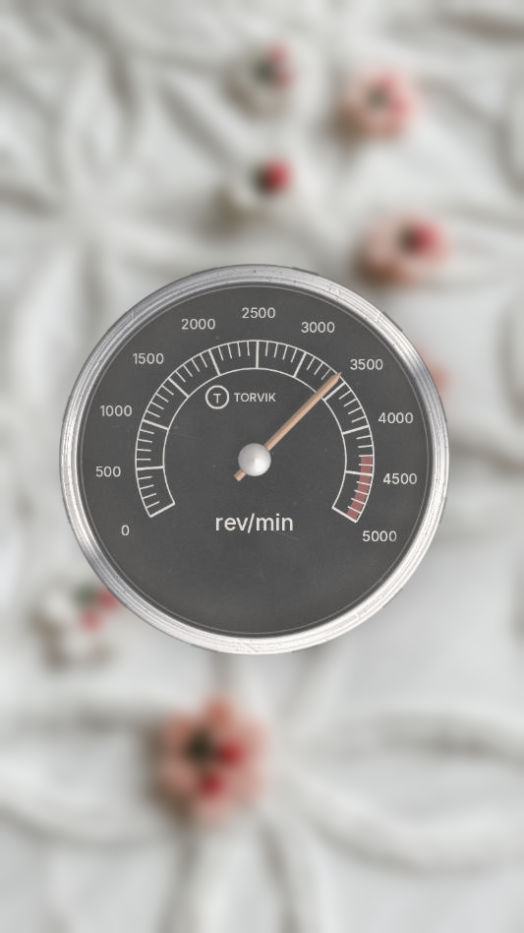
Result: 3400
